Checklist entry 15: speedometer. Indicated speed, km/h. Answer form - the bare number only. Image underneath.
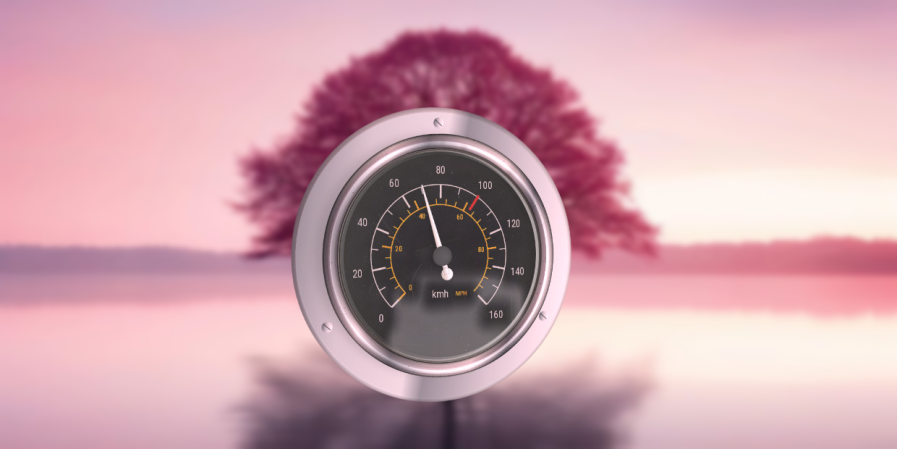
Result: 70
